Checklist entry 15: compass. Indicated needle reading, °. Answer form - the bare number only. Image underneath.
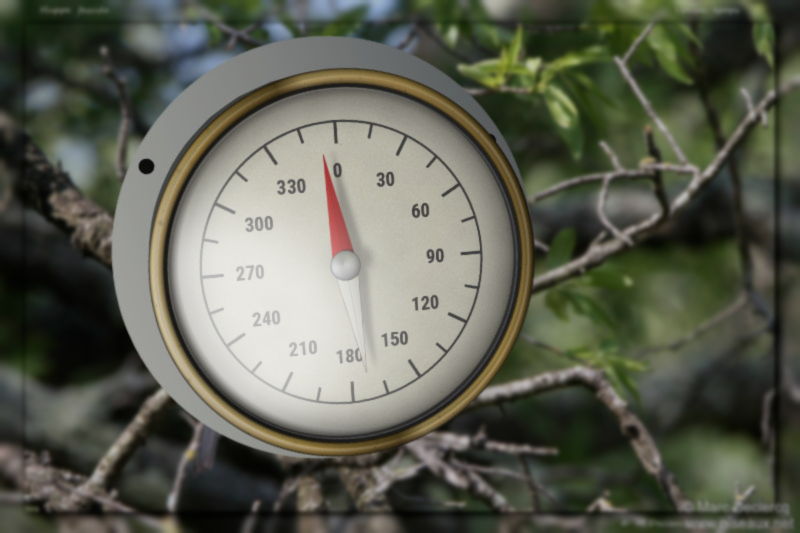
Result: 352.5
